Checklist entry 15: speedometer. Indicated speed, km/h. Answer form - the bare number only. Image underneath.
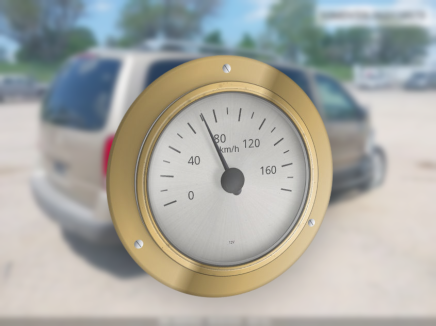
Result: 70
